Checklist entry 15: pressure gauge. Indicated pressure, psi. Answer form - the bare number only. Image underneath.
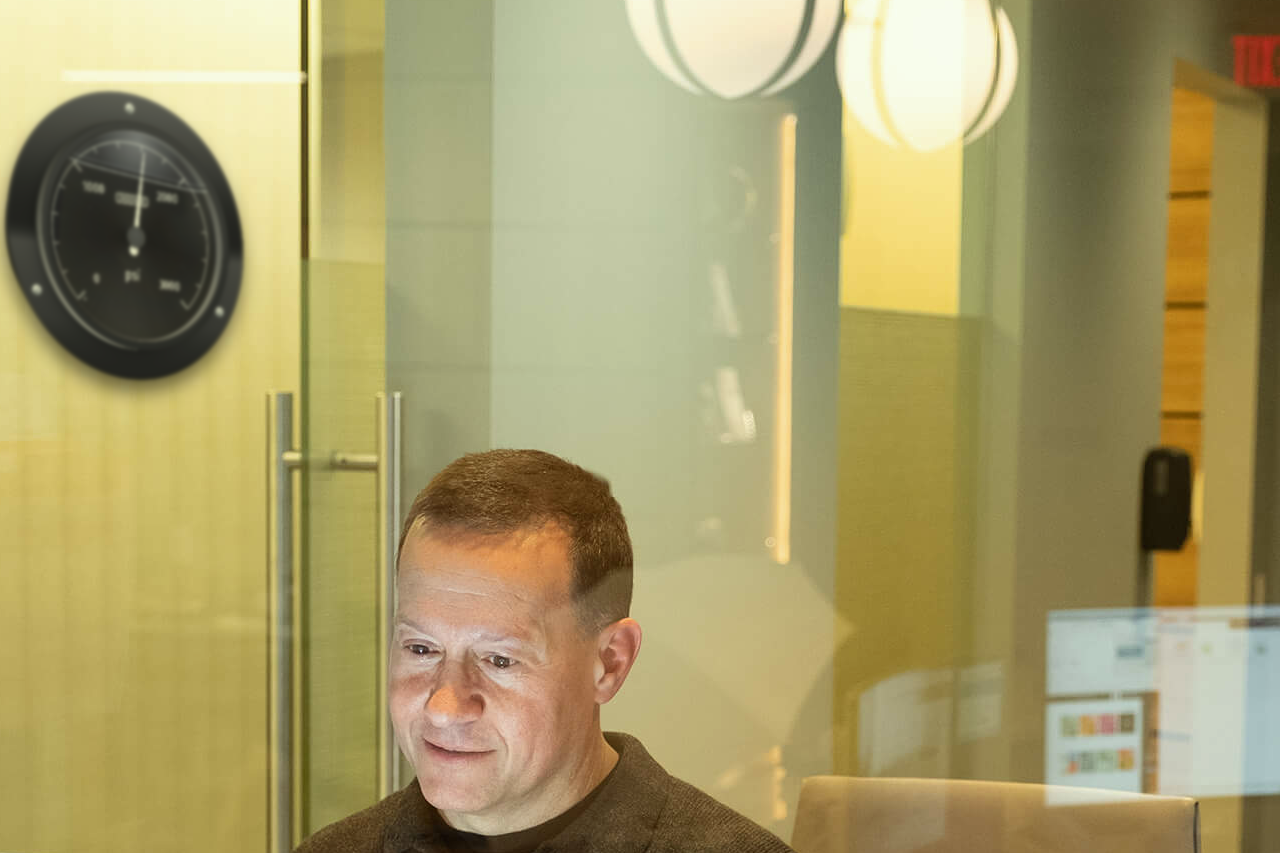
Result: 1600
